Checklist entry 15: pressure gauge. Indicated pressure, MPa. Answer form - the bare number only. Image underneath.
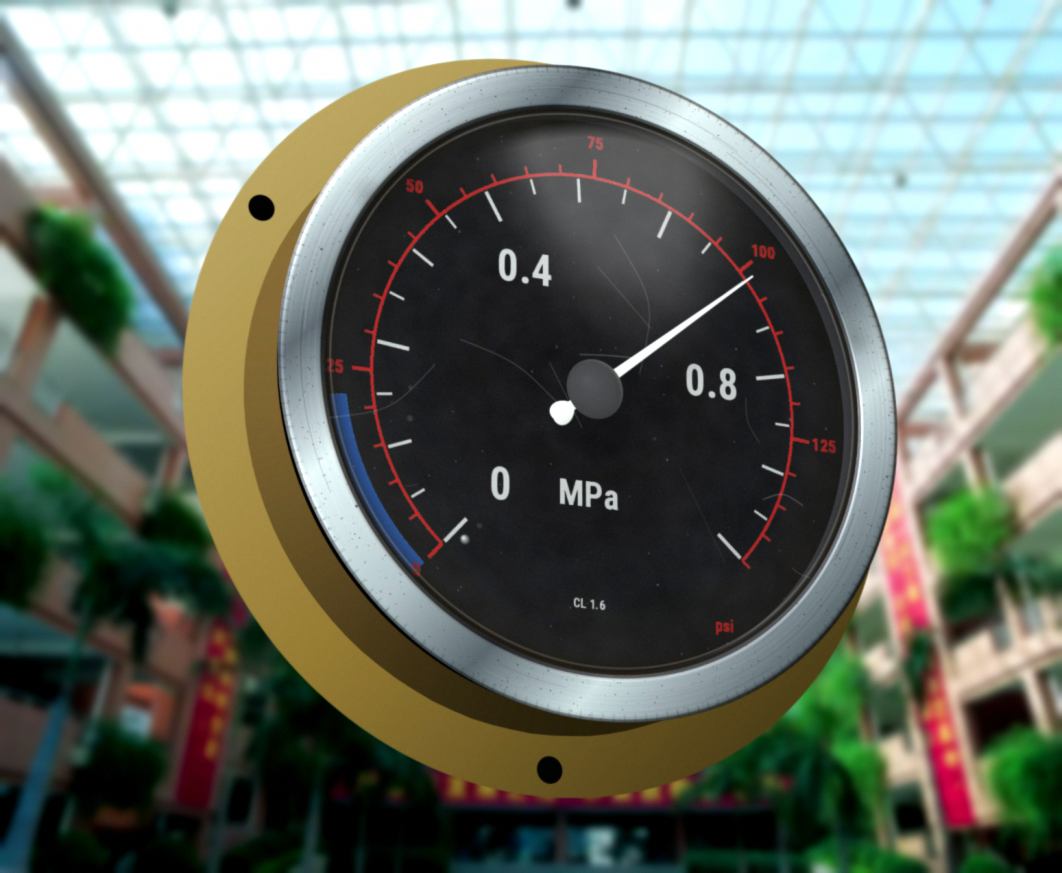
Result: 0.7
